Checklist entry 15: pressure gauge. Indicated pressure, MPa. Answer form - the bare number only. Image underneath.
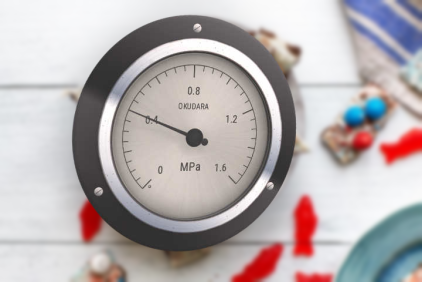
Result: 0.4
